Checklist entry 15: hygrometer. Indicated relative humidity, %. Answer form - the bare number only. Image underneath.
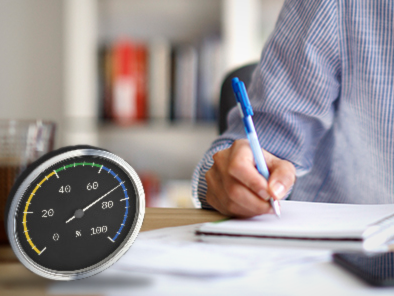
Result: 72
